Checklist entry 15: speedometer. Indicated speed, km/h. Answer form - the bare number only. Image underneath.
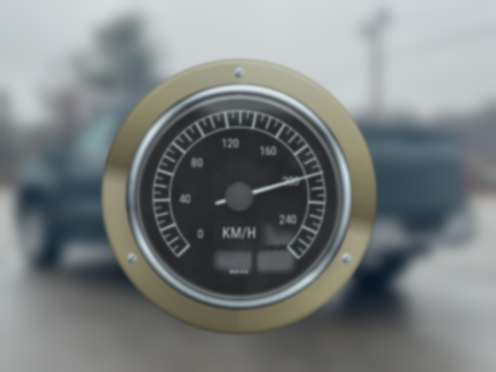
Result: 200
